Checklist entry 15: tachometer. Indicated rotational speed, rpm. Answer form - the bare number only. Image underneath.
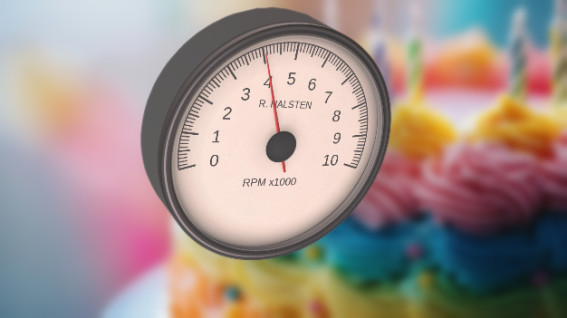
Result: 4000
